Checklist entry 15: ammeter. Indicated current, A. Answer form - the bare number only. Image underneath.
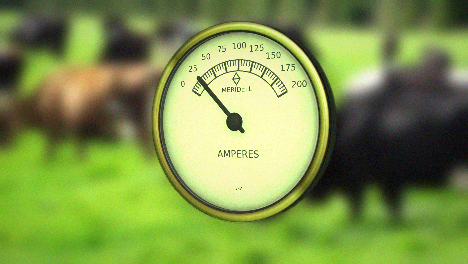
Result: 25
